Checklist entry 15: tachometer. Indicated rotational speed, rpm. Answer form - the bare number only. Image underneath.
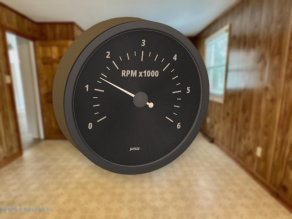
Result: 1375
